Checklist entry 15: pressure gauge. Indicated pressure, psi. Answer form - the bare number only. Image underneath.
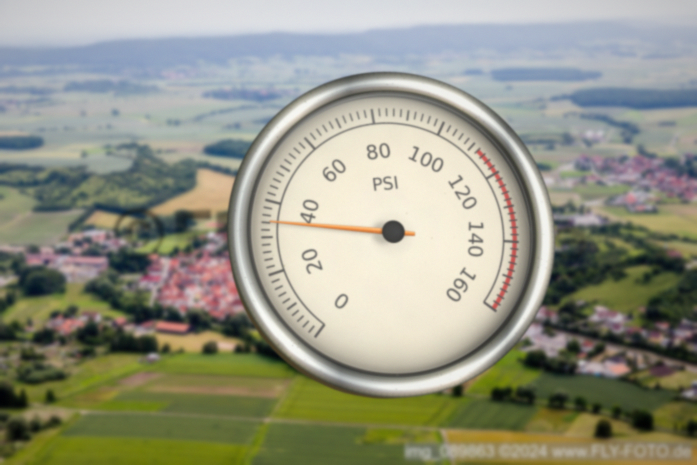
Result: 34
